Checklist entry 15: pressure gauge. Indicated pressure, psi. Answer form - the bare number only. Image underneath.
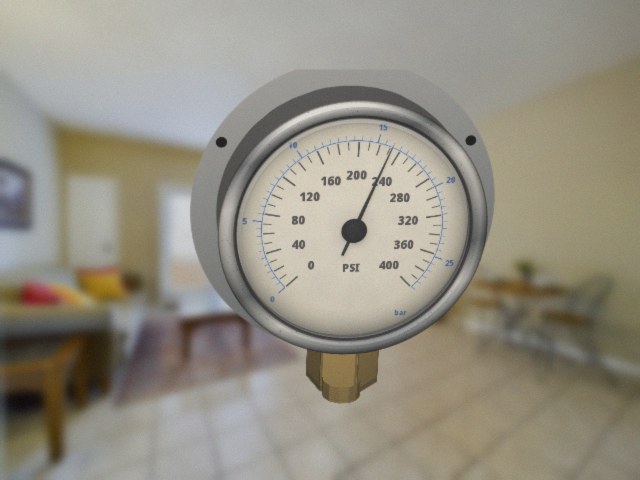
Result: 230
